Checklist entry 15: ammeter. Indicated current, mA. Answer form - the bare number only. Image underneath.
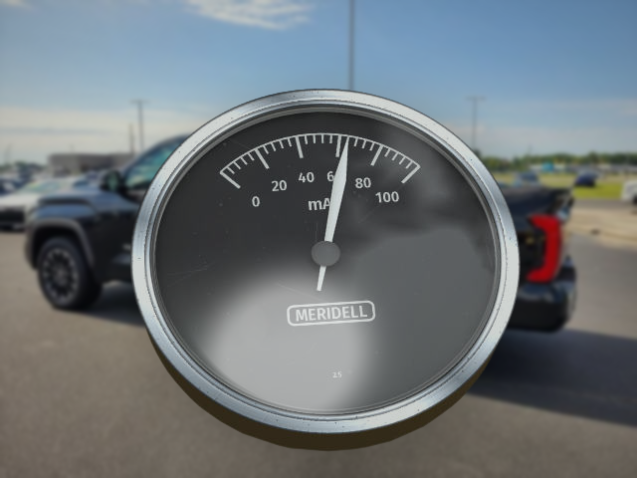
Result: 64
